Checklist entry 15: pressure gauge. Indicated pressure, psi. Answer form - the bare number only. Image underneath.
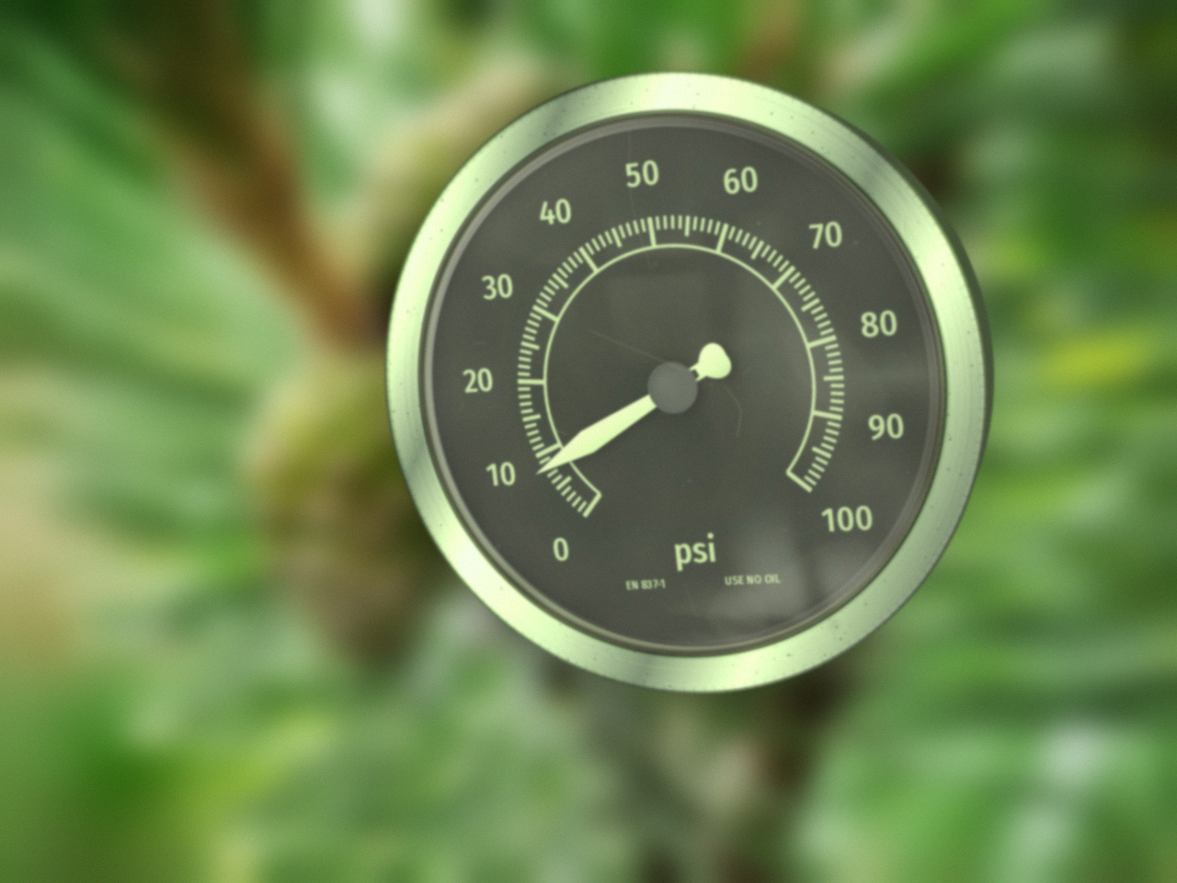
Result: 8
